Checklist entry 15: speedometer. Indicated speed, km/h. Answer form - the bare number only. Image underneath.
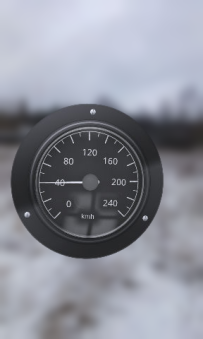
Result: 40
